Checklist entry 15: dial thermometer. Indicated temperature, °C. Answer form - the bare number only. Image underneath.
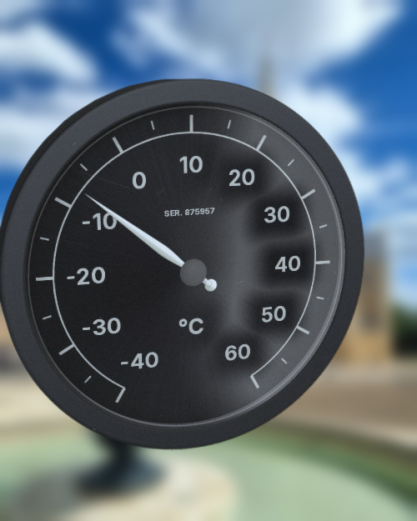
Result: -7.5
